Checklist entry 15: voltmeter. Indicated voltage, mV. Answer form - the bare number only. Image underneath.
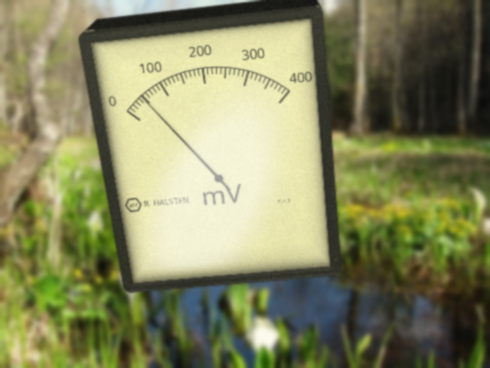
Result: 50
